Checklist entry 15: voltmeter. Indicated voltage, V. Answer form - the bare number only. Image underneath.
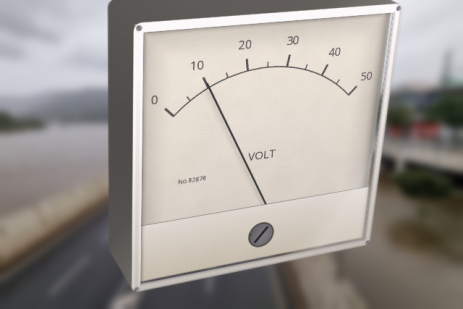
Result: 10
